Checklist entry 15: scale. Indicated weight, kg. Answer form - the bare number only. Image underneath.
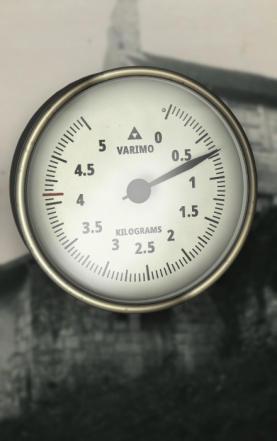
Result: 0.7
